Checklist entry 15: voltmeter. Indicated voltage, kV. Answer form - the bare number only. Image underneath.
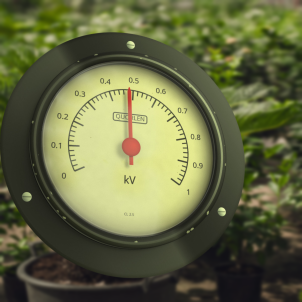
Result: 0.48
